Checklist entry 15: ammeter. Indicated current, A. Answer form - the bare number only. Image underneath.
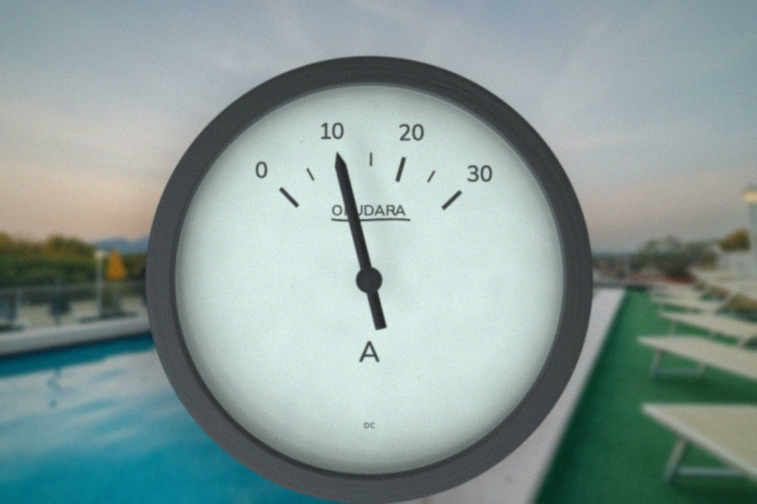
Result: 10
